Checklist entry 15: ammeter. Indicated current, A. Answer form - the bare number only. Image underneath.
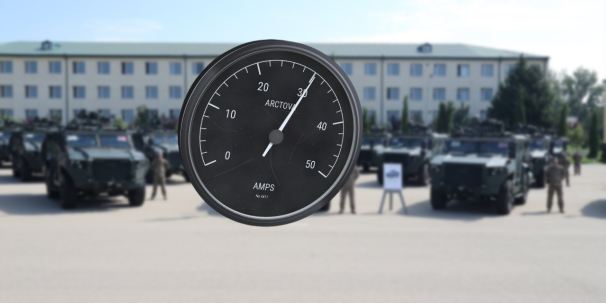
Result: 30
